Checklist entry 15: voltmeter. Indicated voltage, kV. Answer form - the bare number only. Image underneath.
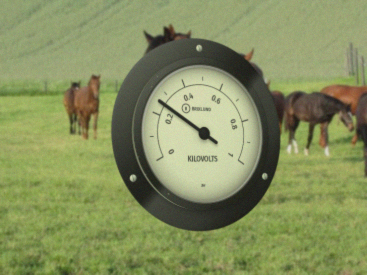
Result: 0.25
